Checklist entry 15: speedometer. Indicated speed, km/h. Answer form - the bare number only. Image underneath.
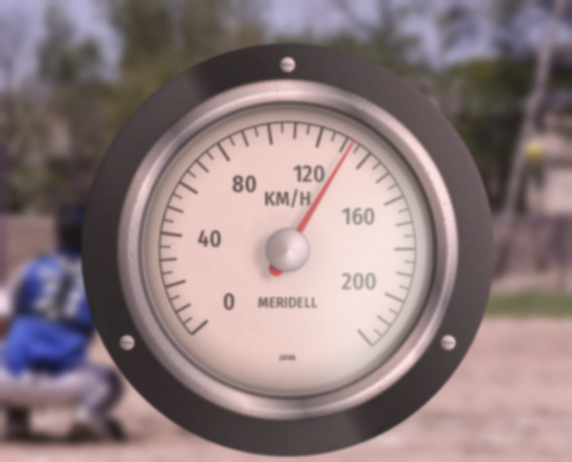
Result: 132.5
